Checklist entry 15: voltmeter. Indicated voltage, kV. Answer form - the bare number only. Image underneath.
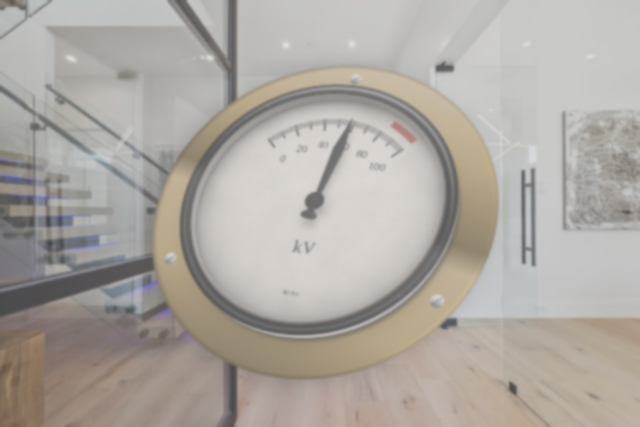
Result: 60
